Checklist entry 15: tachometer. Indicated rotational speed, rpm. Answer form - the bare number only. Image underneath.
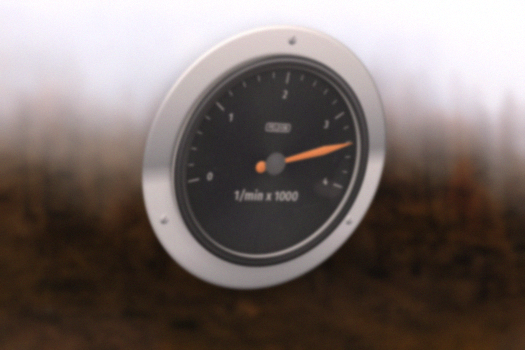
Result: 3400
